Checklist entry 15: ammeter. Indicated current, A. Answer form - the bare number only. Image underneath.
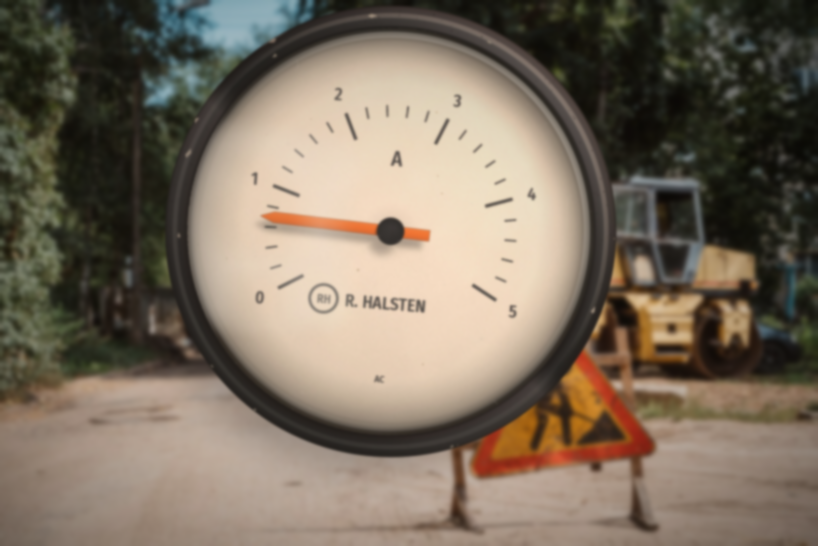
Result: 0.7
